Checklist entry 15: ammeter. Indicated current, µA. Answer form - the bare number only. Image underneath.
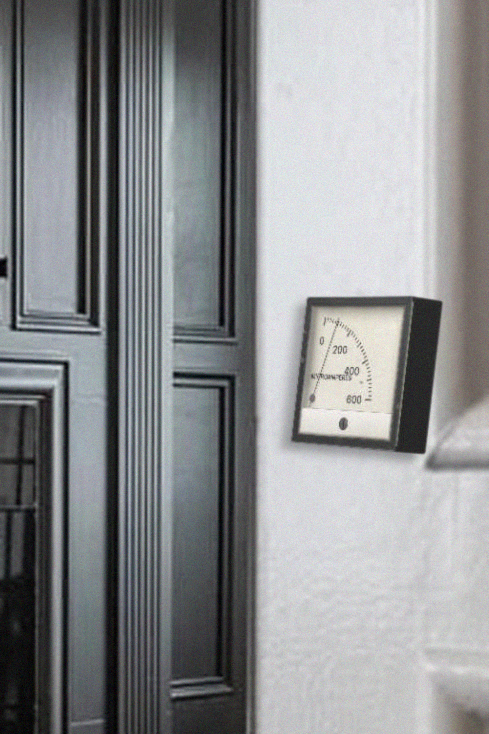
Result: 100
